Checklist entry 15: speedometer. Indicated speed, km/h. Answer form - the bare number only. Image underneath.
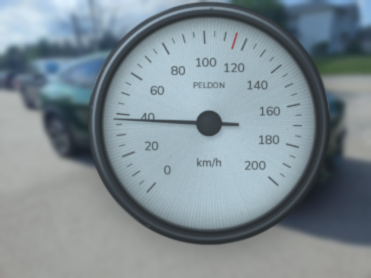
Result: 37.5
